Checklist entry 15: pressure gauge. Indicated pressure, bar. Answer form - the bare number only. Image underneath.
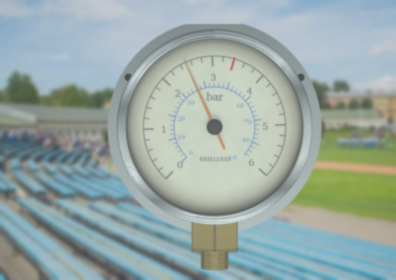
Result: 2.5
